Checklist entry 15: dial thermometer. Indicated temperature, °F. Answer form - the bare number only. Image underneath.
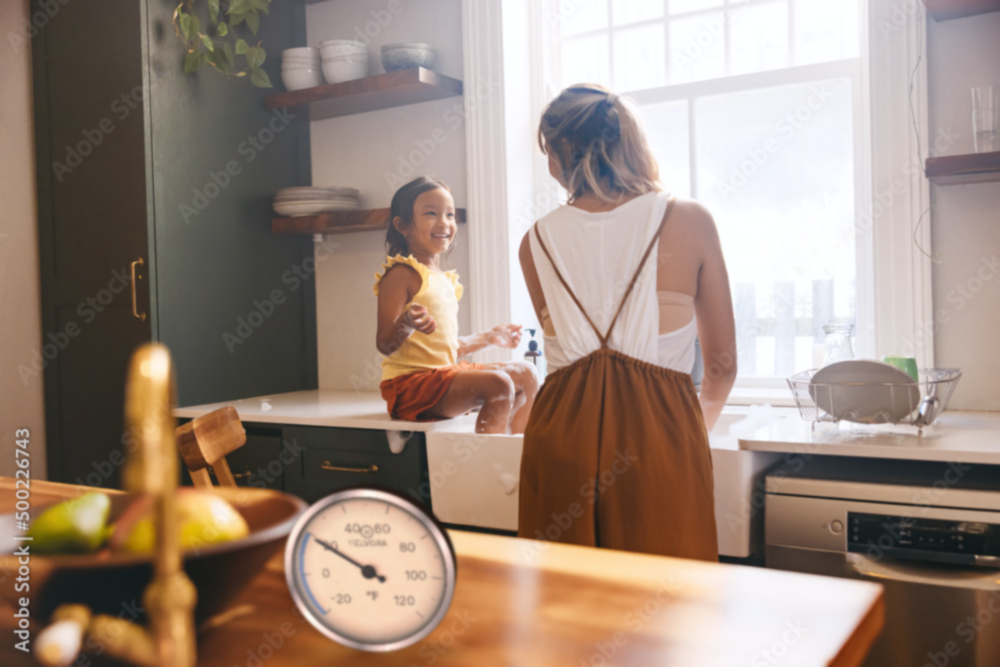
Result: 20
